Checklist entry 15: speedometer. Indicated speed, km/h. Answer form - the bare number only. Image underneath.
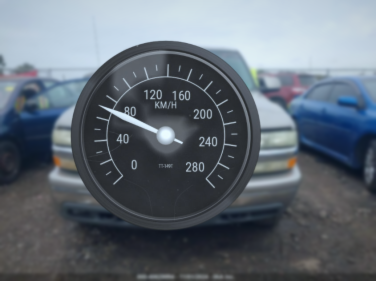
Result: 70
